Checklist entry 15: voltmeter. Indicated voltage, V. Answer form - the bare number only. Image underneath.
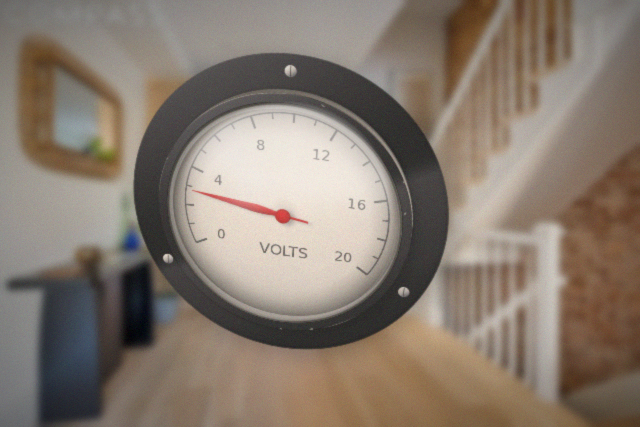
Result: 3
